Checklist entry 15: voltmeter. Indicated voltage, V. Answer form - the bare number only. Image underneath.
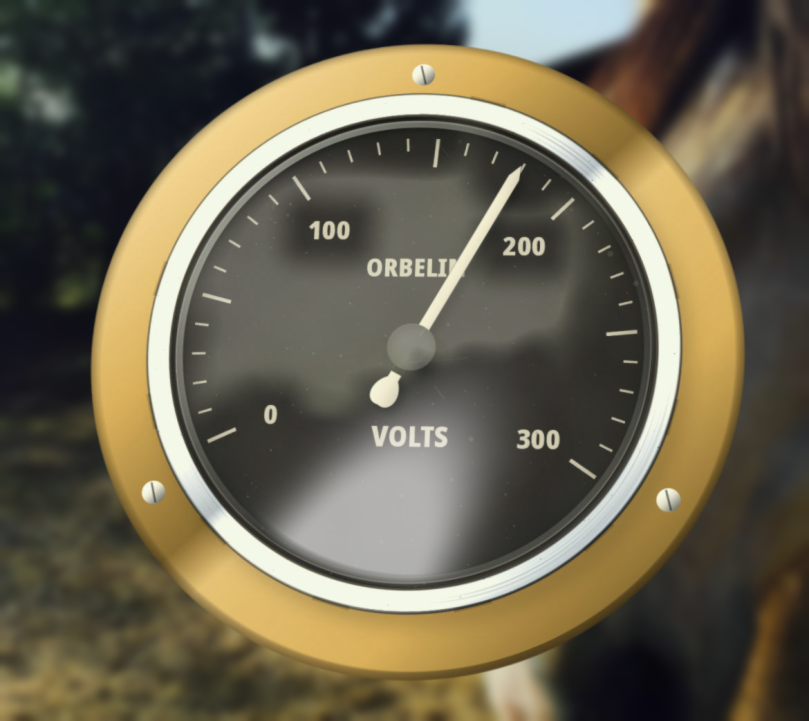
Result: 180
